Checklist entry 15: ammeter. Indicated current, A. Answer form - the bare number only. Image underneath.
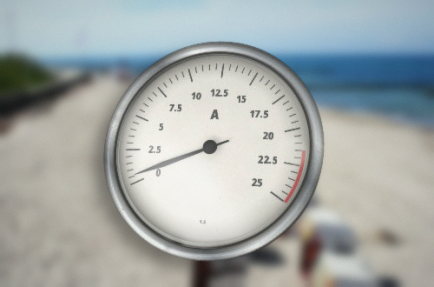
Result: 0.5
